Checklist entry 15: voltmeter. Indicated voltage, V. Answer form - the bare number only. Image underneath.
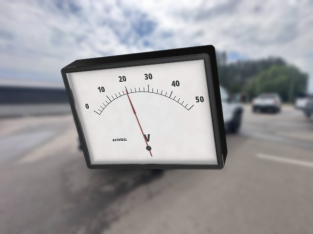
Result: 20
